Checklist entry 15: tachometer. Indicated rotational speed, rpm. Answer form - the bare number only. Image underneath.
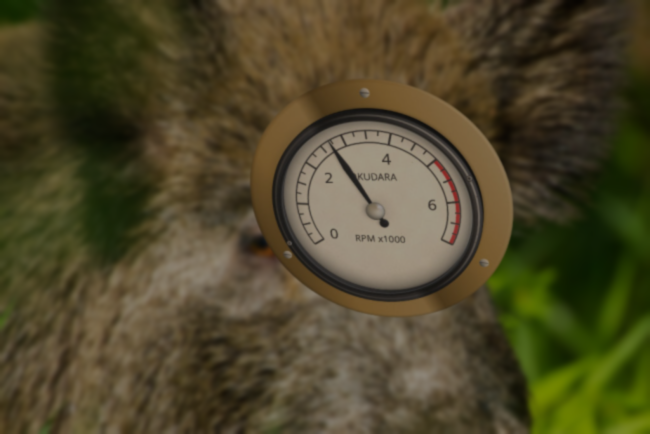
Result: 2750
